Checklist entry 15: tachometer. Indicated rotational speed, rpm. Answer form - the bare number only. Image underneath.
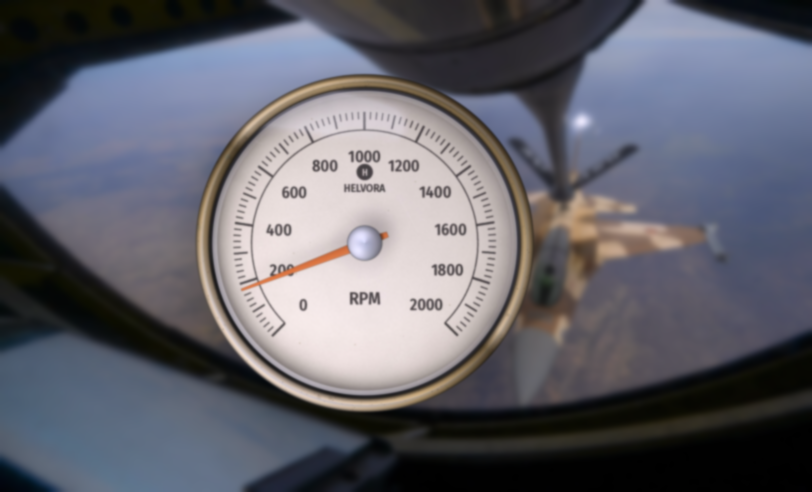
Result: 180
